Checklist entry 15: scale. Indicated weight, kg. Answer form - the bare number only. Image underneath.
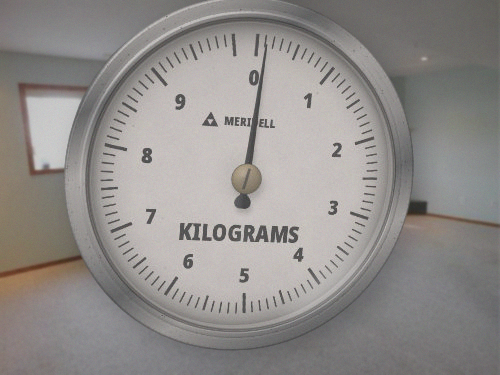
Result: 0.1
